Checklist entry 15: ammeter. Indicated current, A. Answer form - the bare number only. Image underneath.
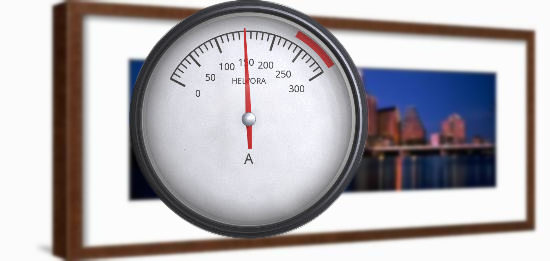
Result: 150
